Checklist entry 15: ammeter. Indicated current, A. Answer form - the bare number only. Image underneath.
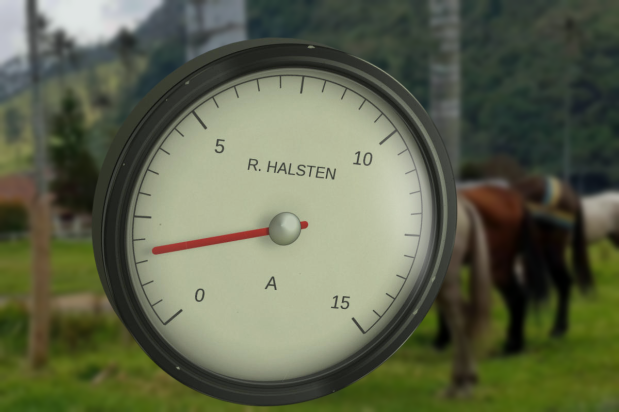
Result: 1.75
